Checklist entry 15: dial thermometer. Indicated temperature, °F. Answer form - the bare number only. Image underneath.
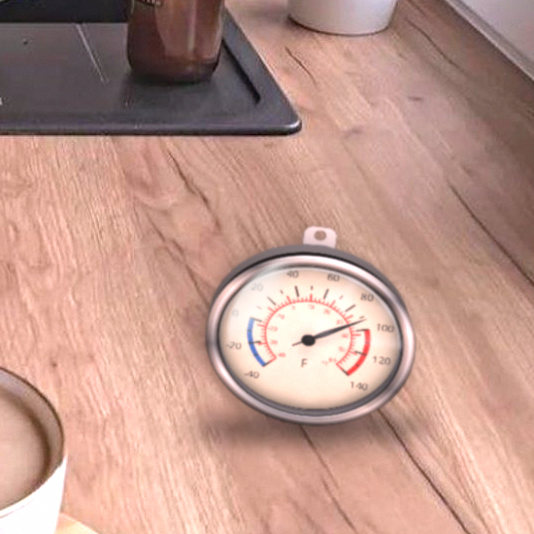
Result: 90
